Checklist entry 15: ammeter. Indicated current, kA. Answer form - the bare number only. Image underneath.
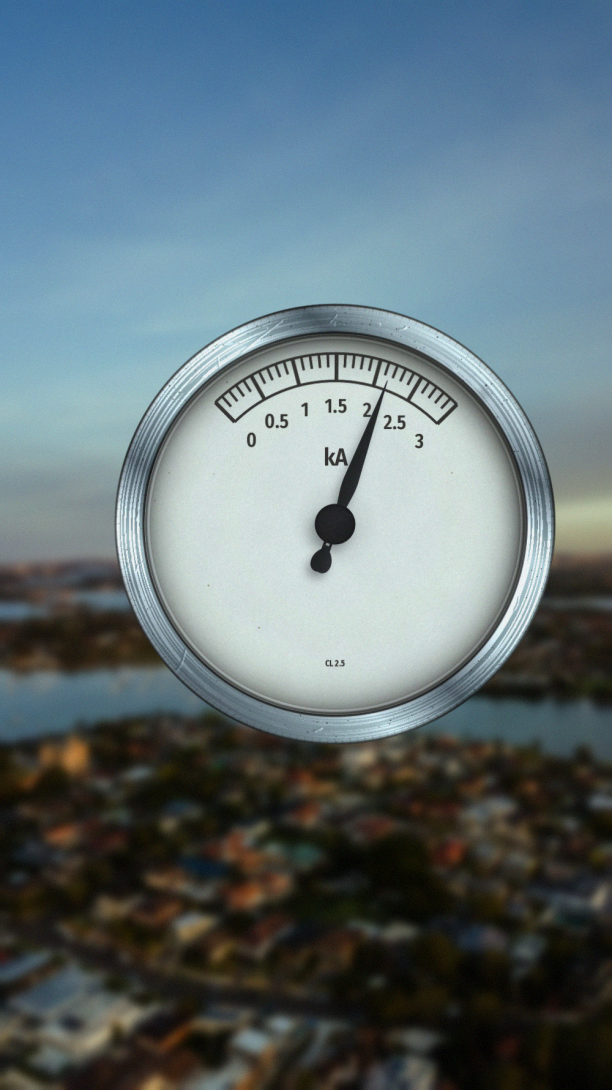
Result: 2.15
